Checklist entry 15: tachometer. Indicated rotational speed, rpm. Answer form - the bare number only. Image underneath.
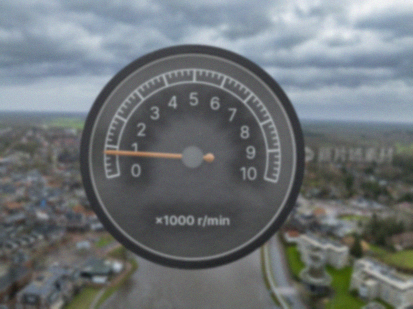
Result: 800
